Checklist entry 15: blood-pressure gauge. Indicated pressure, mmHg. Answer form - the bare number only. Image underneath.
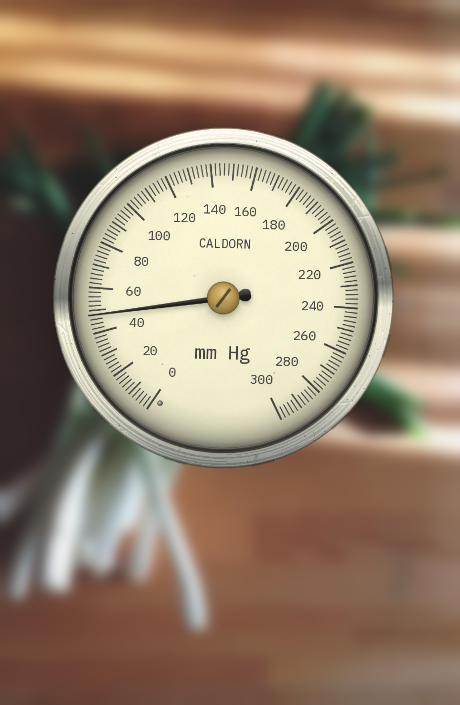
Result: 48
